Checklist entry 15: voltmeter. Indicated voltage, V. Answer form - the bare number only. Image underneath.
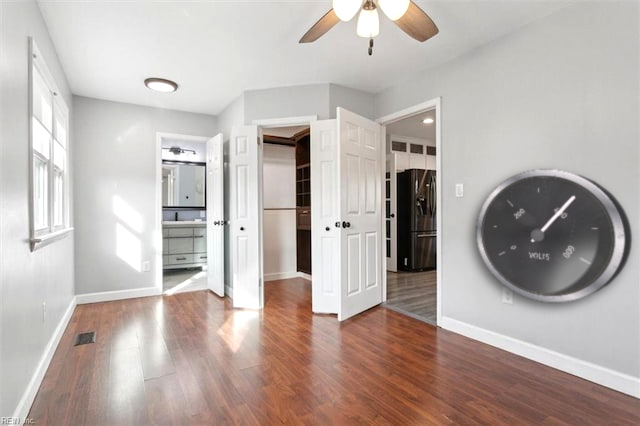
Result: 400
